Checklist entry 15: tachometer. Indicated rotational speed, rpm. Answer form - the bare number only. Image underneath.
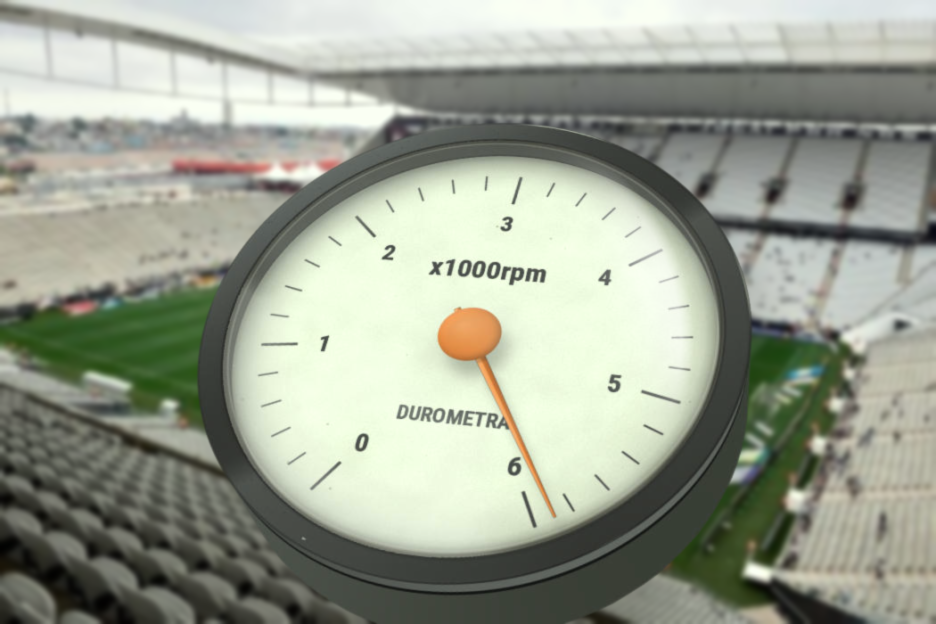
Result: 5900
